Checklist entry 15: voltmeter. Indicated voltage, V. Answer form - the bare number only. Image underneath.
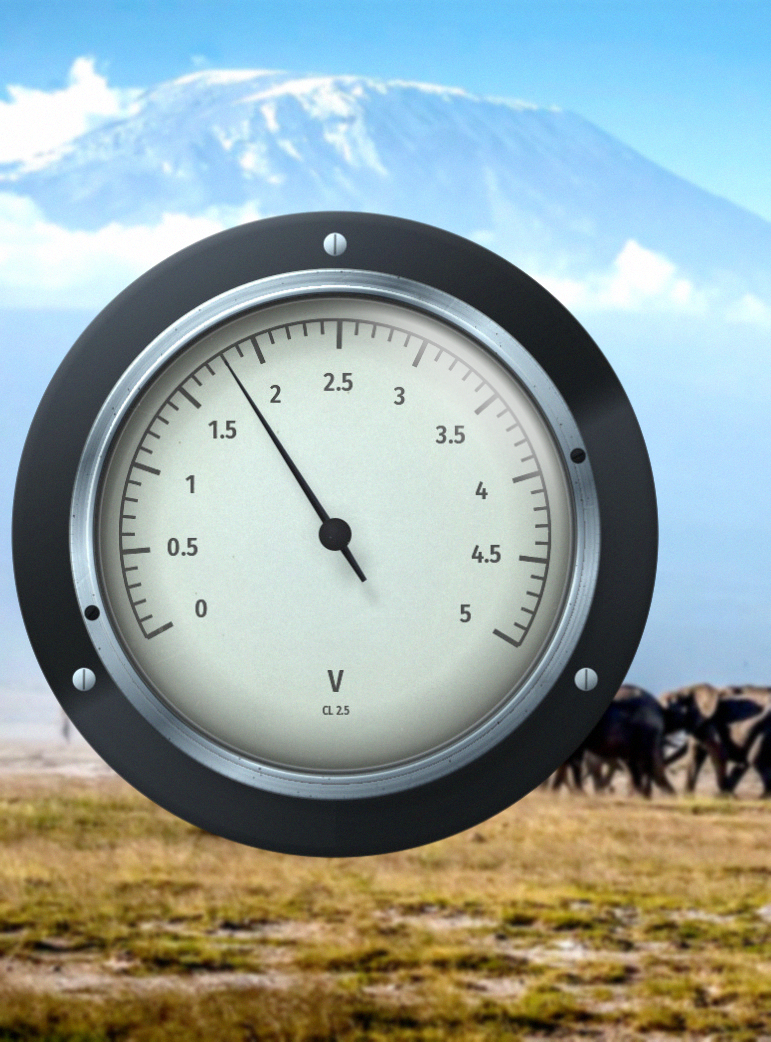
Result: 1.8
